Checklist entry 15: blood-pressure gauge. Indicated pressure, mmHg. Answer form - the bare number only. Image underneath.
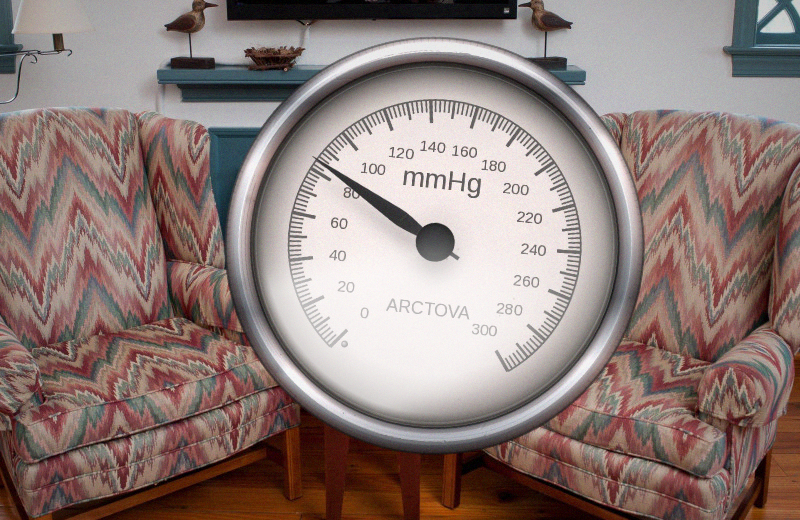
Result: 84
